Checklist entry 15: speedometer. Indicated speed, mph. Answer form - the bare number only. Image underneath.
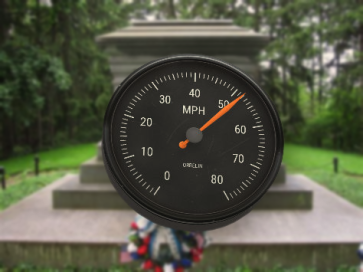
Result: 52
